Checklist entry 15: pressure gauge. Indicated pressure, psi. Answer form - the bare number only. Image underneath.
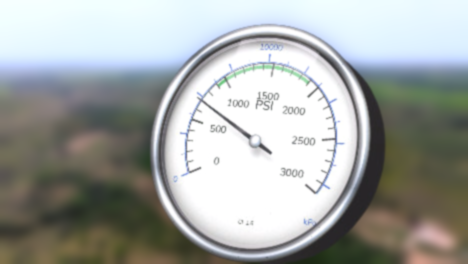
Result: 700
